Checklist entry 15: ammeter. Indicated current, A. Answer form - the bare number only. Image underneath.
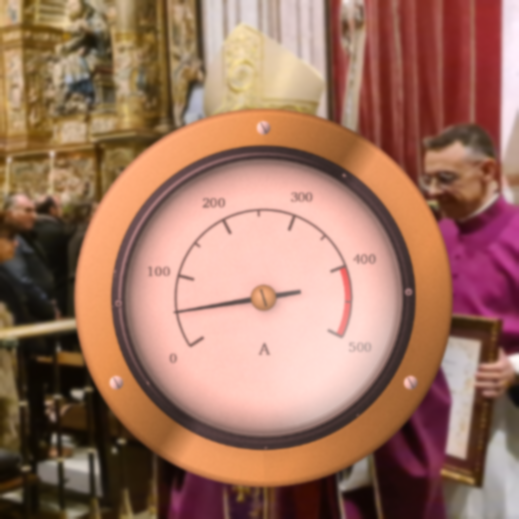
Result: 50
